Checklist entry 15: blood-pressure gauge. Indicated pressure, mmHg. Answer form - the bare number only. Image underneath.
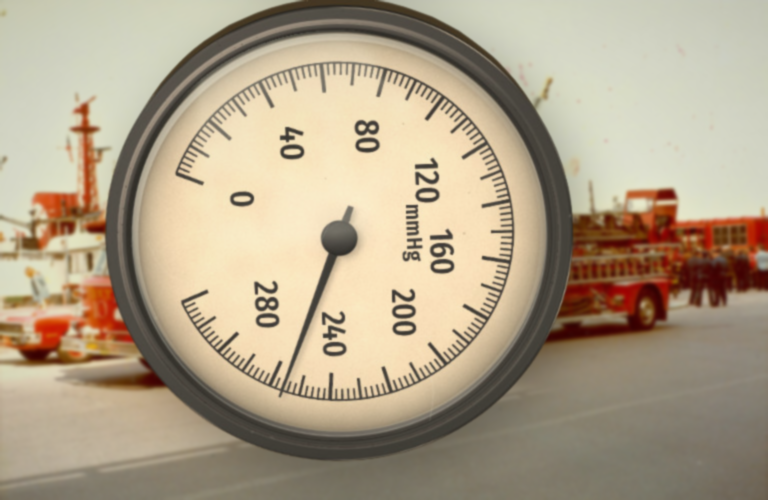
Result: 256
